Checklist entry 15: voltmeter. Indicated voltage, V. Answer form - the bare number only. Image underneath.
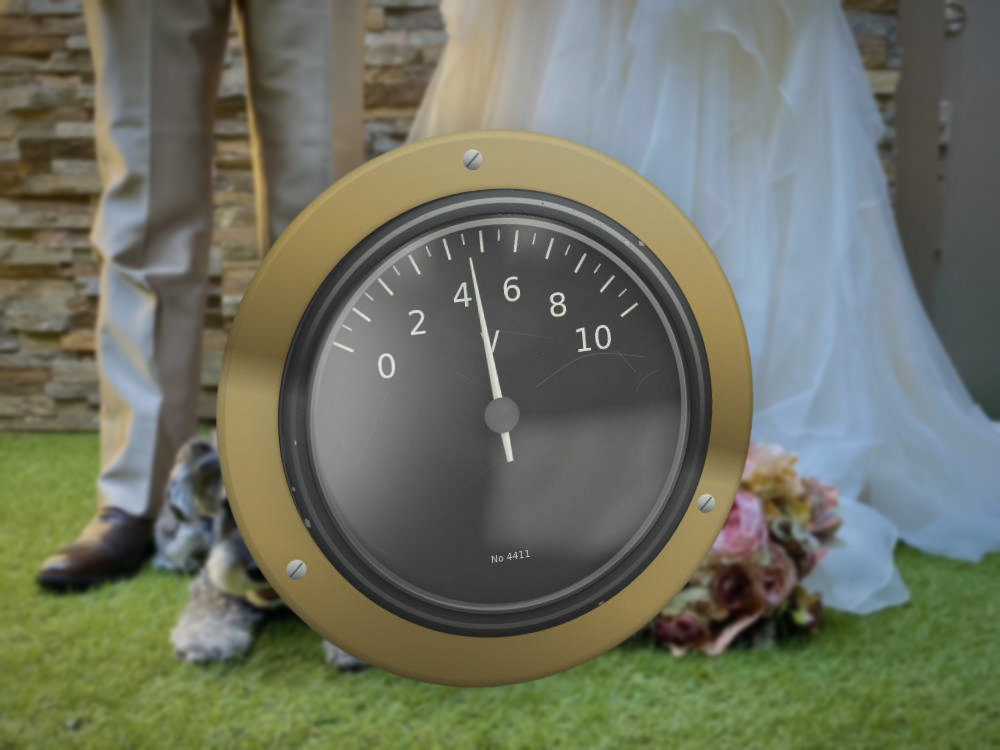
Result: 4.5
